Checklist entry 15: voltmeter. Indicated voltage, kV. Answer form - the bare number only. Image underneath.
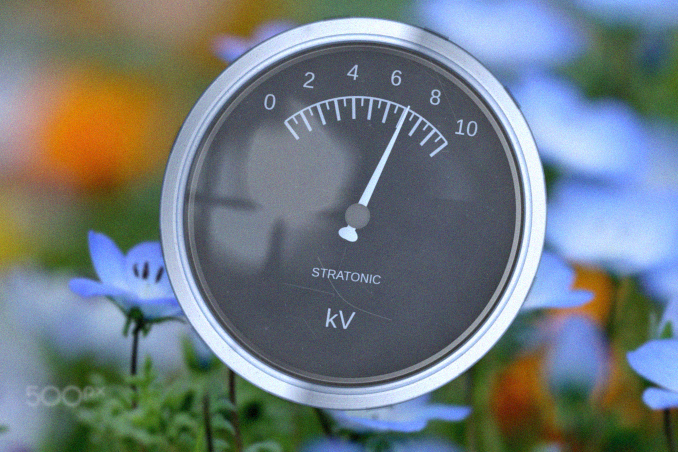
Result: 7
